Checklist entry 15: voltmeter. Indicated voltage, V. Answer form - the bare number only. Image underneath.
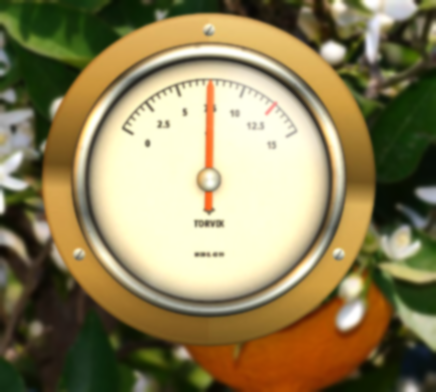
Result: 7.5
